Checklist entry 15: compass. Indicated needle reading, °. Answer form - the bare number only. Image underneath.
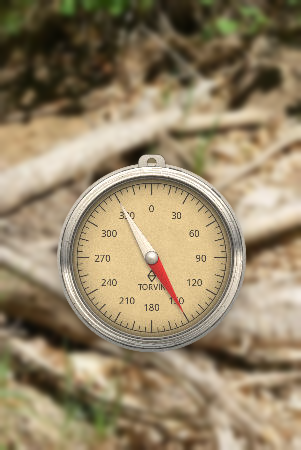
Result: 150
